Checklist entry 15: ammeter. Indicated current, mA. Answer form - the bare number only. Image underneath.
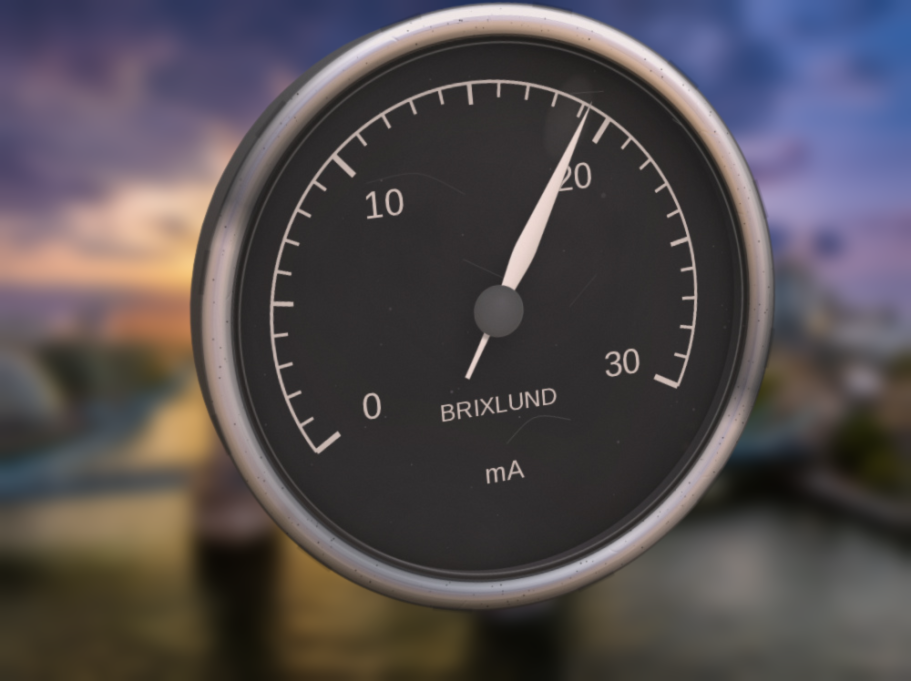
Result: 19
